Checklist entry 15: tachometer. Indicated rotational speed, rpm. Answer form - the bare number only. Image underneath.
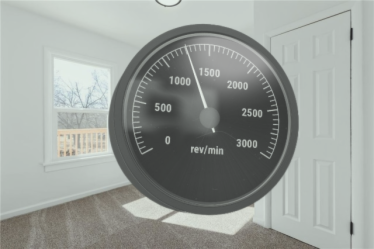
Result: 1250
